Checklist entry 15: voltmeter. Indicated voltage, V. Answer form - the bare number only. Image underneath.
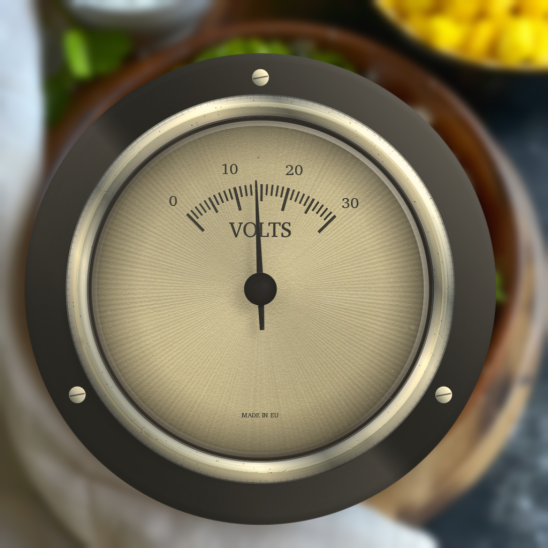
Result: 14
